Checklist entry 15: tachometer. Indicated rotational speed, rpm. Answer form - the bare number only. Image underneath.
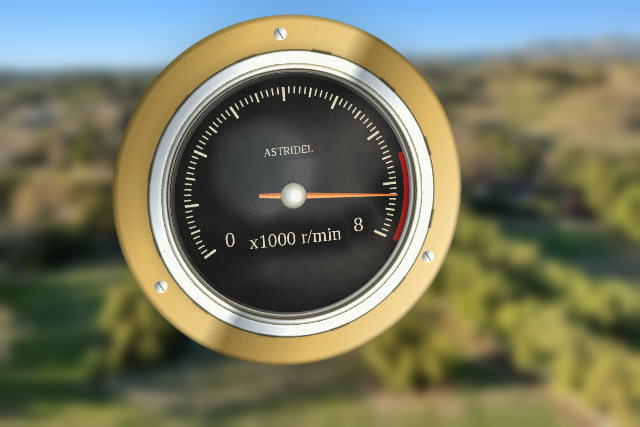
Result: 7200
